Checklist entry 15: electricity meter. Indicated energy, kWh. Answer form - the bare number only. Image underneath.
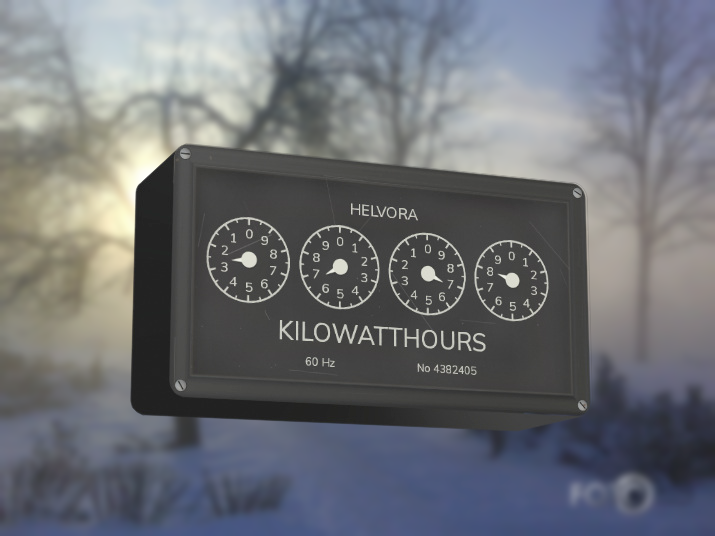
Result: 2668
